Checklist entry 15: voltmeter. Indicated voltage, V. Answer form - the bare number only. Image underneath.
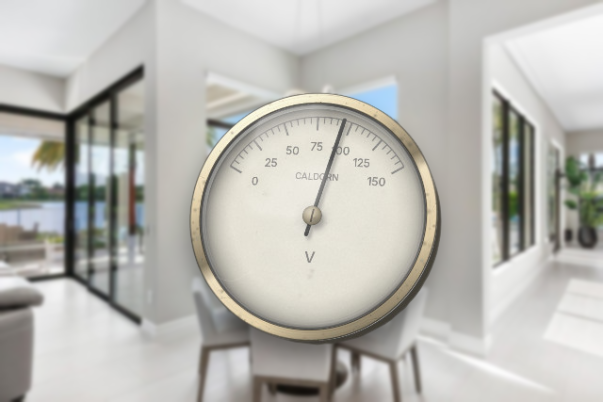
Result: 95
